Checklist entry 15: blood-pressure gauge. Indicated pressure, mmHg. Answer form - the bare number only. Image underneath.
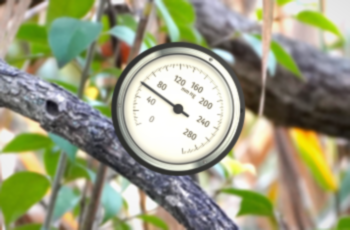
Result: 60
